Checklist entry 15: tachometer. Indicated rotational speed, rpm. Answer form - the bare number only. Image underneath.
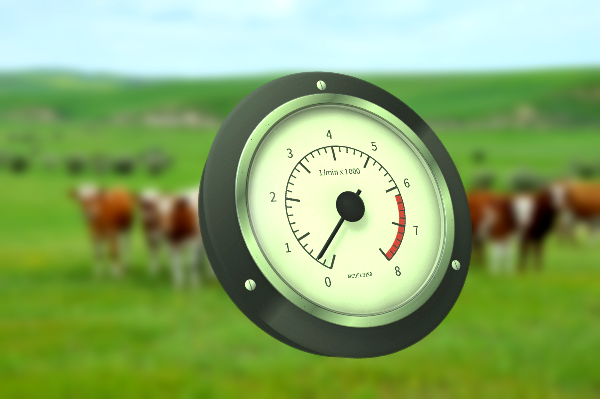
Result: 400
